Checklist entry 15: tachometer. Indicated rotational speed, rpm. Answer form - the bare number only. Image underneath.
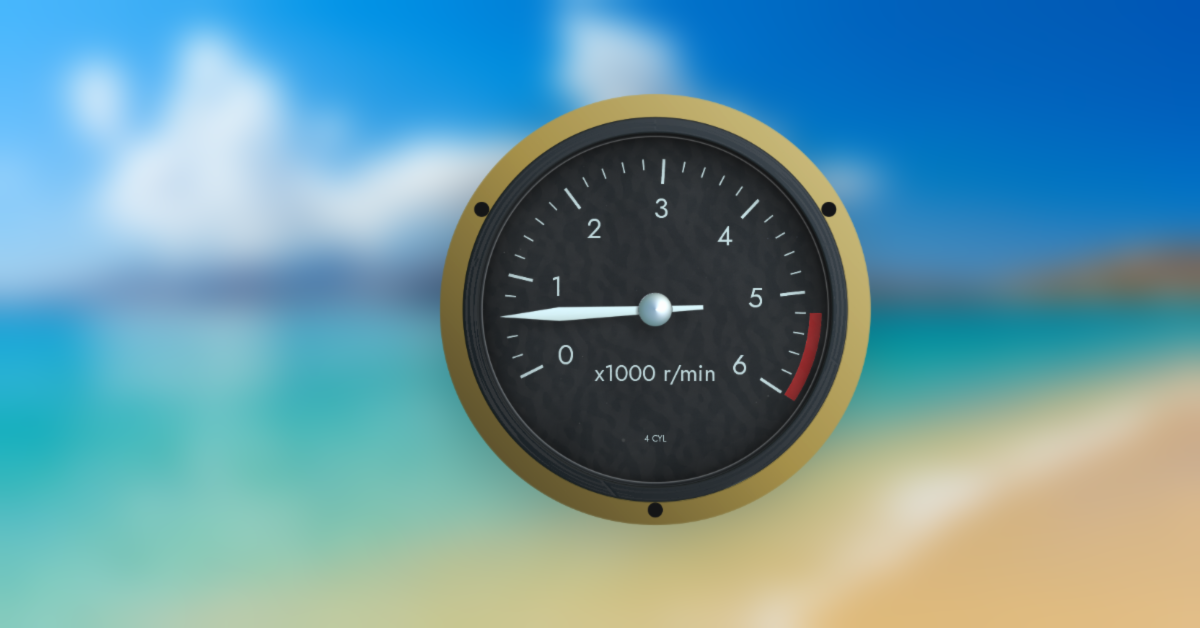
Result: 600
